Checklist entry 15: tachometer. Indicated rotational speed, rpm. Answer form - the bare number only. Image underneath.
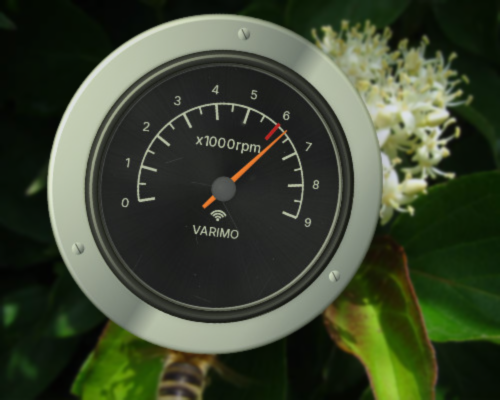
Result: 6250
